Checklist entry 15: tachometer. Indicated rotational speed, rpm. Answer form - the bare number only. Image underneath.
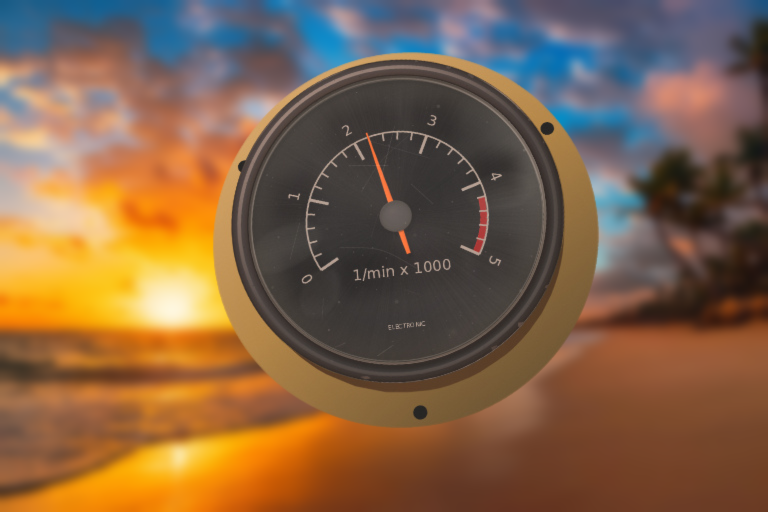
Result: 2200
